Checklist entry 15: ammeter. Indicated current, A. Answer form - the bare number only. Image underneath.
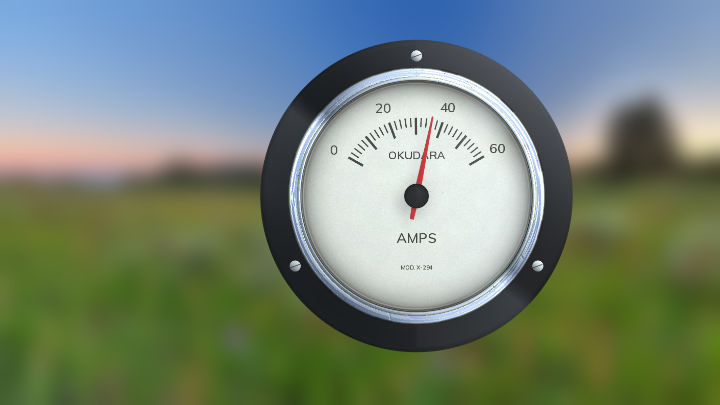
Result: 36
